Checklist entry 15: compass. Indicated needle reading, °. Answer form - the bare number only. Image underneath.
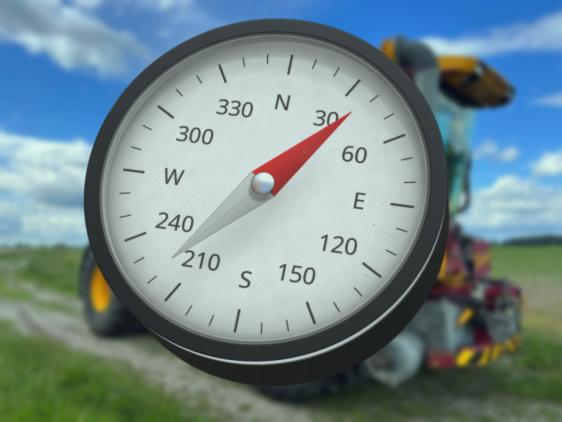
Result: 40
